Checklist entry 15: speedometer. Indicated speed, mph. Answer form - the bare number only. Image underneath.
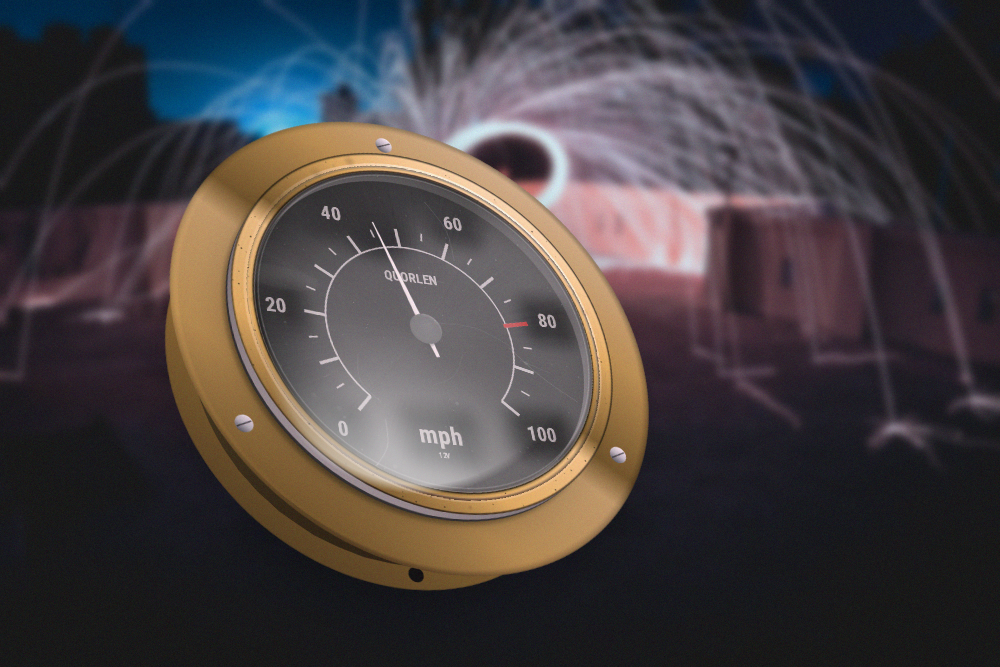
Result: 45
